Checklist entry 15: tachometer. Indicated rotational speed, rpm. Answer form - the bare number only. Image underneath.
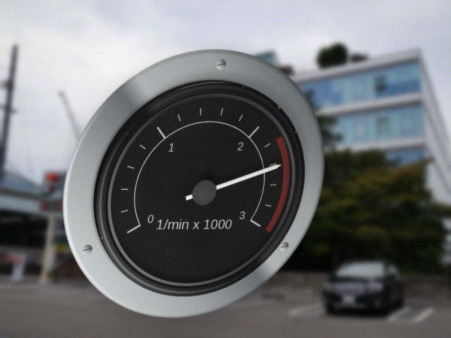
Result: 2400
